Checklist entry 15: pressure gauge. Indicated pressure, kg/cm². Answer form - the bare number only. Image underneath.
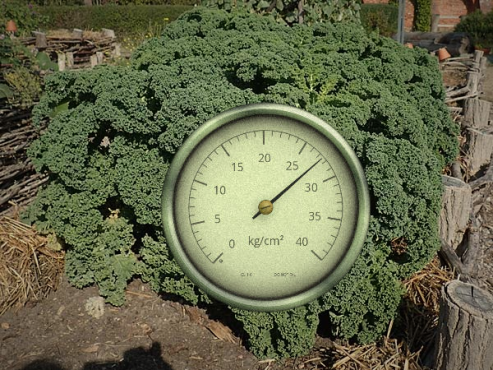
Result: 27.5
